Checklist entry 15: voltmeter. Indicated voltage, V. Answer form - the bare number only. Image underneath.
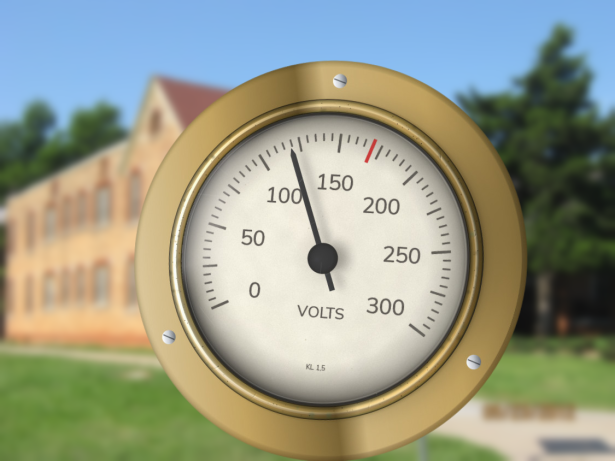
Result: 120
